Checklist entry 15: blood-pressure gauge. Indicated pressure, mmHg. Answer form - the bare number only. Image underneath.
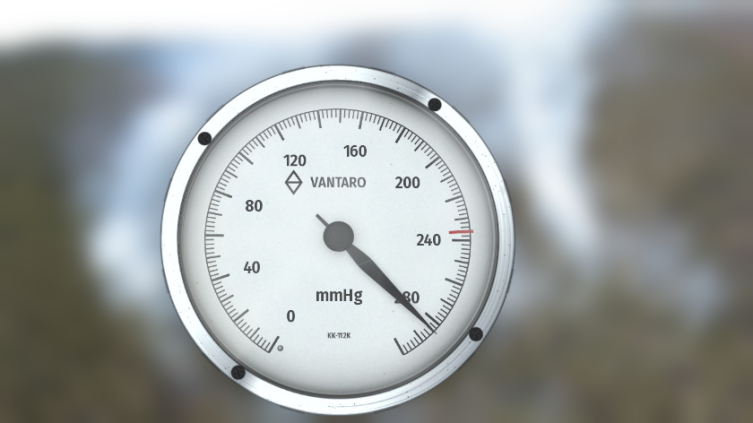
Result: 284
